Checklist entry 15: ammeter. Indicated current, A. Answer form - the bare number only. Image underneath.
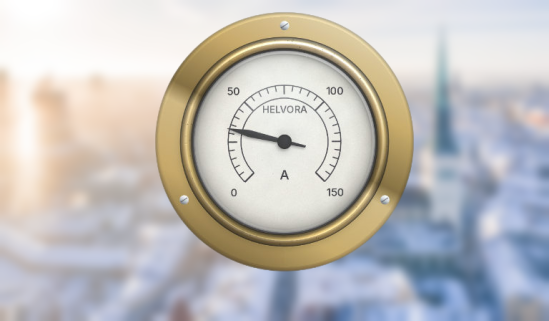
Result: 32.5
